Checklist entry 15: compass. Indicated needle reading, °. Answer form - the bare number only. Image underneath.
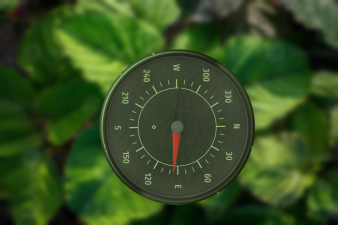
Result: 95
